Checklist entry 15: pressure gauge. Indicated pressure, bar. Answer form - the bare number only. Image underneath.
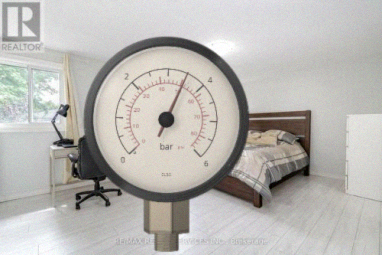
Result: 3.5
